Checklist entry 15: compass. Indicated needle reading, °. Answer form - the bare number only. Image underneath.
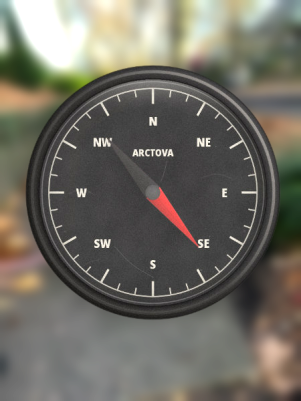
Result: 140
